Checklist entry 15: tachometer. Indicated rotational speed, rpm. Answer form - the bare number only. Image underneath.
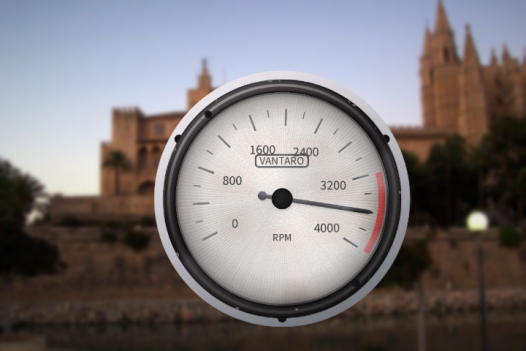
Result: 3600
